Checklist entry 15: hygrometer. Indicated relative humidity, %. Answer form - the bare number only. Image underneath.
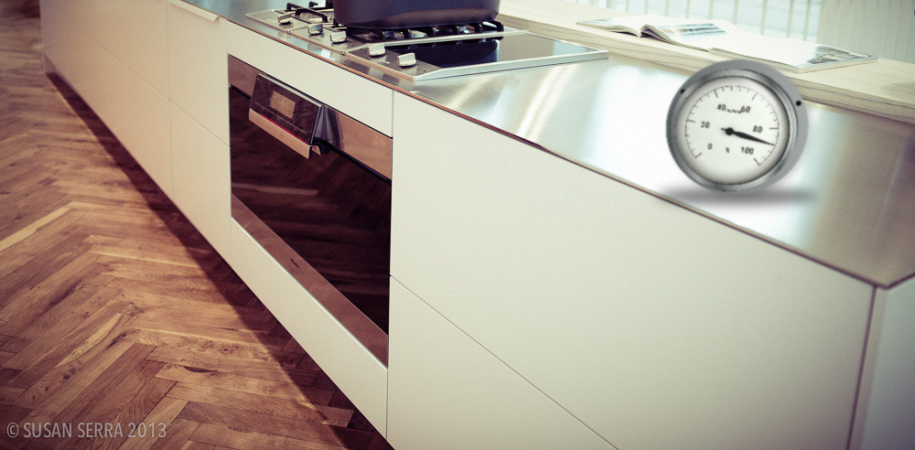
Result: 88
